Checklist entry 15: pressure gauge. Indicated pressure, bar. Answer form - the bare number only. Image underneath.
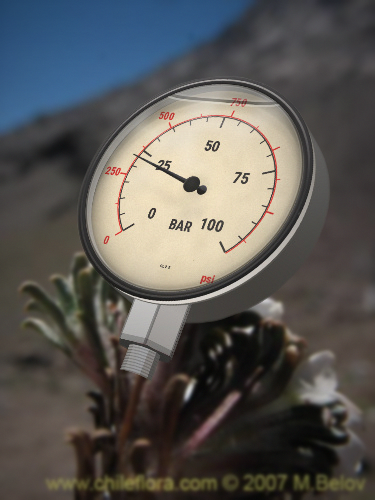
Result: 22.5
